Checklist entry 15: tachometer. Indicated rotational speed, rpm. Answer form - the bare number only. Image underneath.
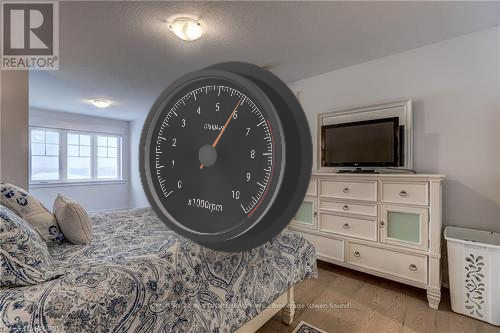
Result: 6000
